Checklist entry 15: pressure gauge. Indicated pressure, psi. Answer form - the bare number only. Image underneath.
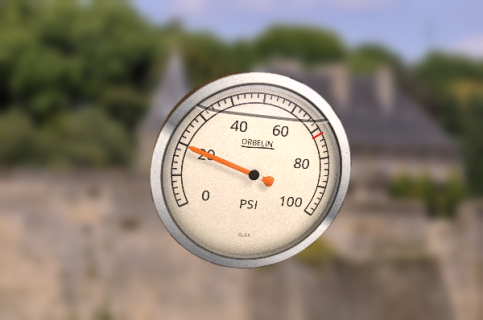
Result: 20
